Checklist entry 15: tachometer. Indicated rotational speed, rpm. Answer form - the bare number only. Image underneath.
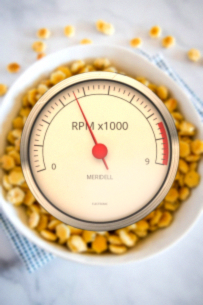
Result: 3600
